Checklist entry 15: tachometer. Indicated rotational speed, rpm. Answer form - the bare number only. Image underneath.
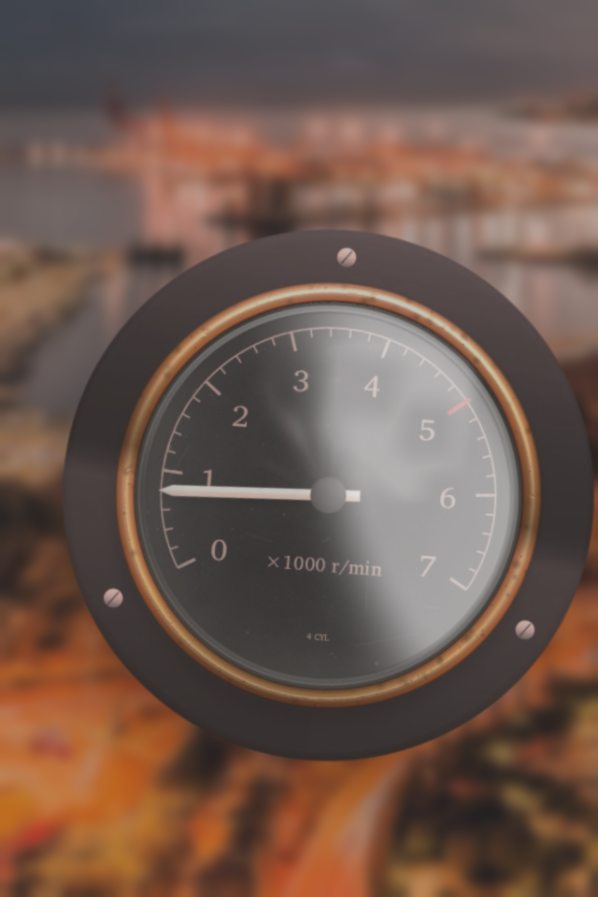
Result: 800
